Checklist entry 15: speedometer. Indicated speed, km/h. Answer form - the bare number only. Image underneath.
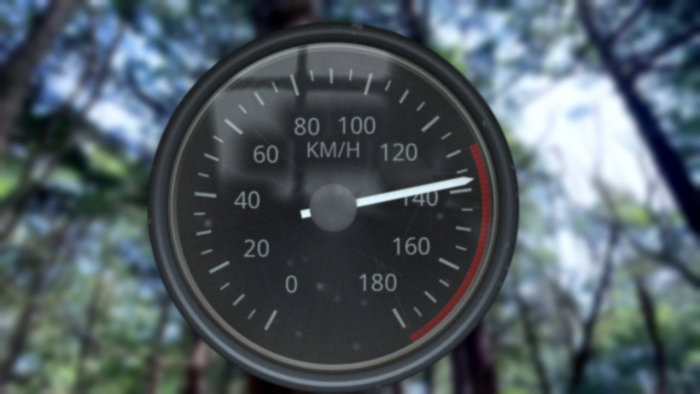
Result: 137.5
